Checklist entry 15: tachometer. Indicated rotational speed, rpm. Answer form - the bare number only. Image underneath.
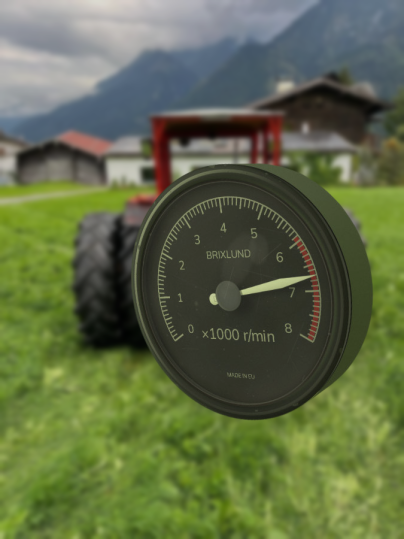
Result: 6700
